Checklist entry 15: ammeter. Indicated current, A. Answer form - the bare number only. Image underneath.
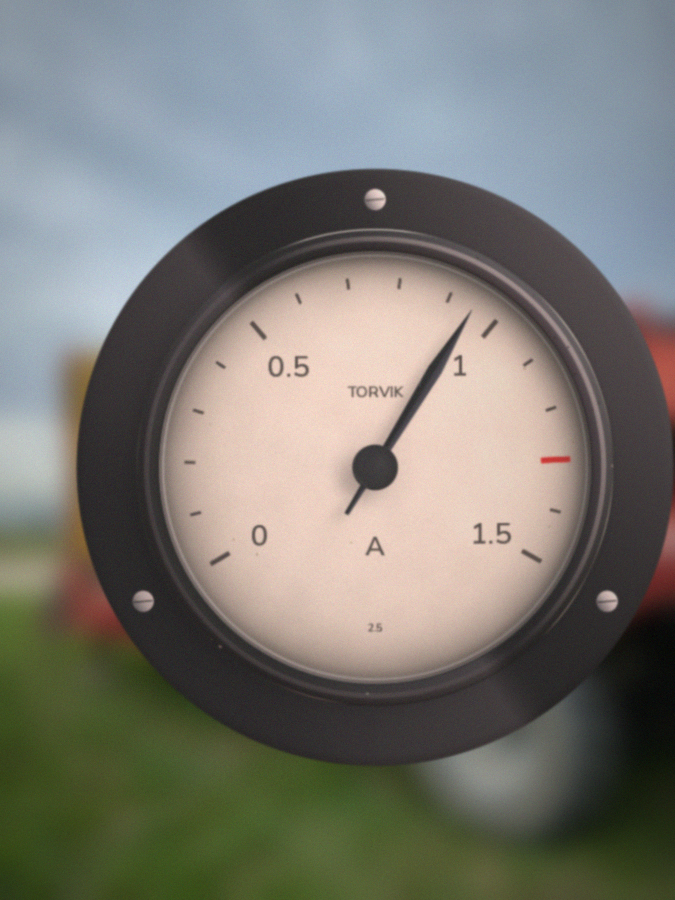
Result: 0.95
